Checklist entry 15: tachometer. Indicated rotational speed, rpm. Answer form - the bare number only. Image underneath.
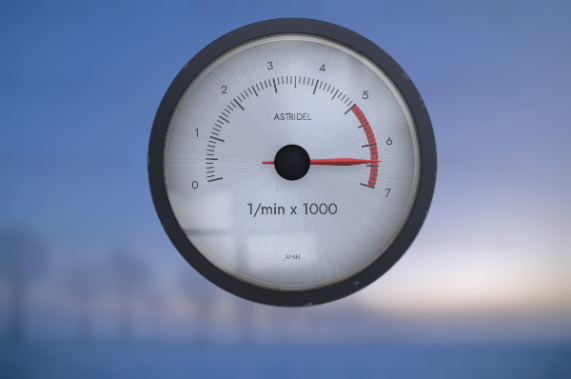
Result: 6400
